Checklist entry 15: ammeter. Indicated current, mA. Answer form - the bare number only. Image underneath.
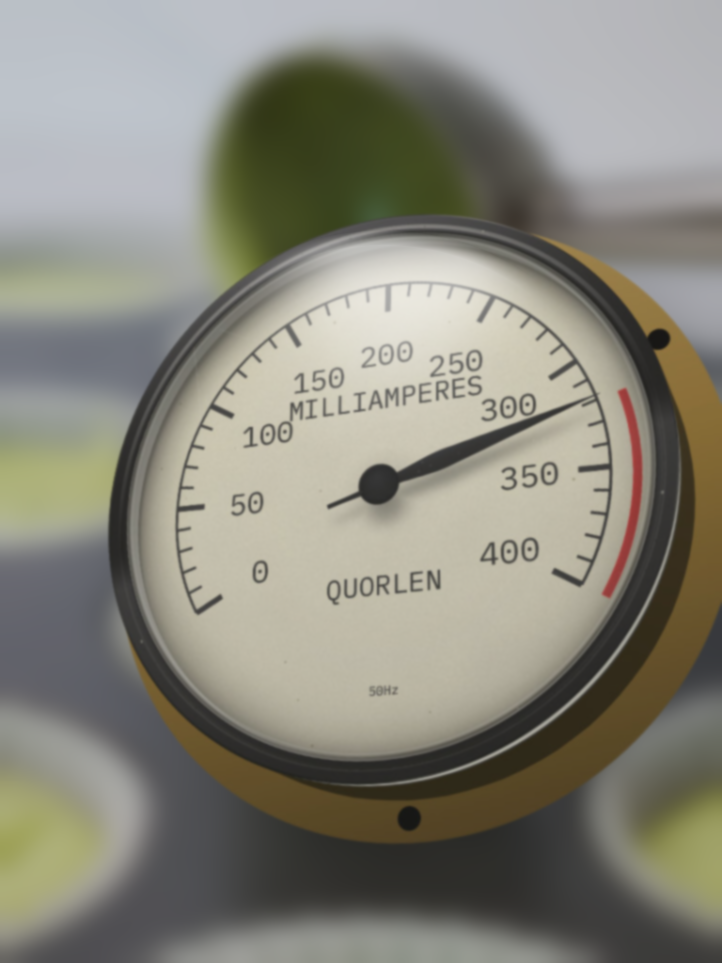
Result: 320
